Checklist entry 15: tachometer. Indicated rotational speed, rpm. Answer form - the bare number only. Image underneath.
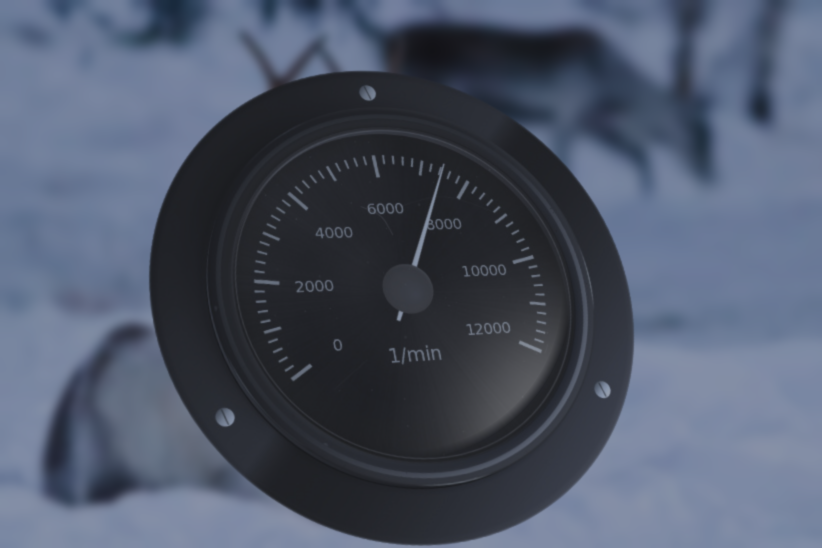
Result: 7400
